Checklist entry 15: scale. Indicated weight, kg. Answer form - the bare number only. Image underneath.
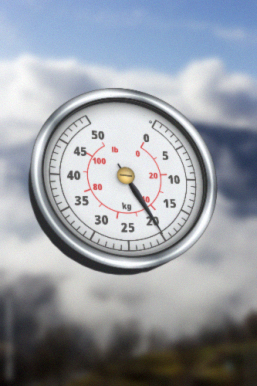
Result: 20
